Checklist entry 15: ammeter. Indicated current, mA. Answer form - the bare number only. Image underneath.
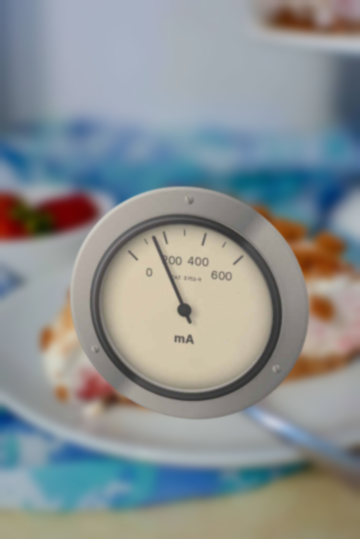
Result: 150
